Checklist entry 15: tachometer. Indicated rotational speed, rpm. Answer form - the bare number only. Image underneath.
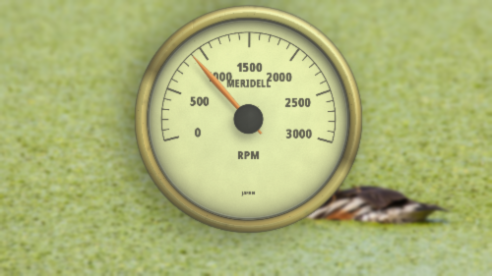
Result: 900
